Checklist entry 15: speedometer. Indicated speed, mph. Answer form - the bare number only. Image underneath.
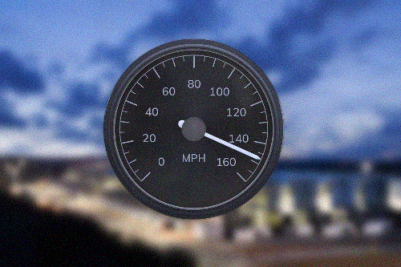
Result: 147.5
